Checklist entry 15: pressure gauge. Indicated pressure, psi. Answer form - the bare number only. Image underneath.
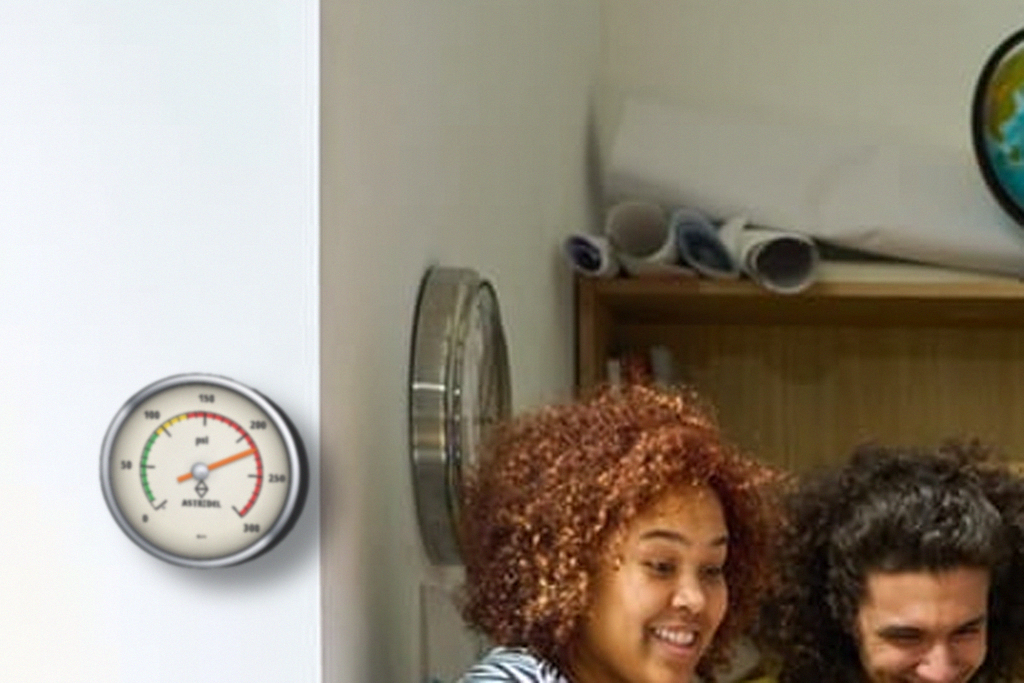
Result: 220
